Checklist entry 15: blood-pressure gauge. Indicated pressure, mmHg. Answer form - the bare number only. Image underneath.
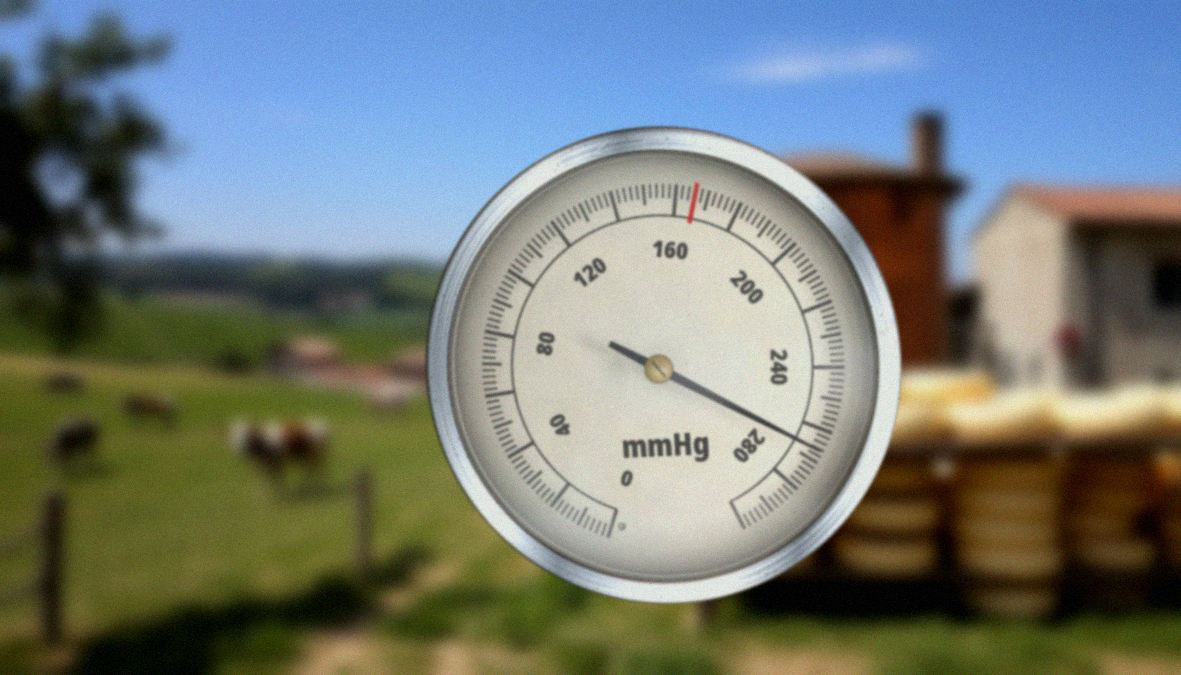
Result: 266
